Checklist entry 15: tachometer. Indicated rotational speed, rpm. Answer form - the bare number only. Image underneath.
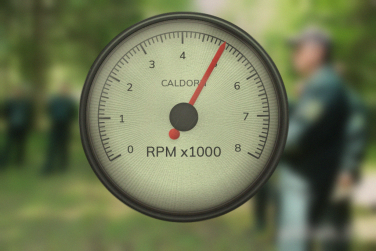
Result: 5000
